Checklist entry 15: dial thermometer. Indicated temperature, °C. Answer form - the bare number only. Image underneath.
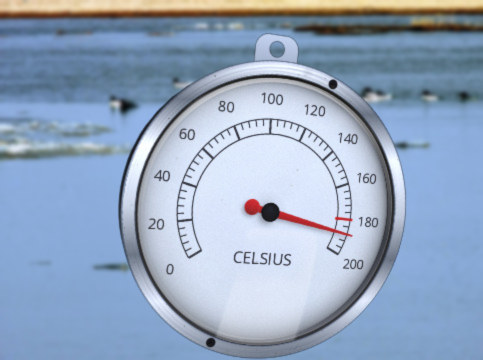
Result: 188
